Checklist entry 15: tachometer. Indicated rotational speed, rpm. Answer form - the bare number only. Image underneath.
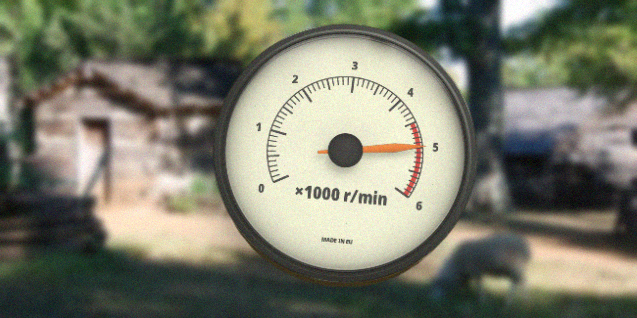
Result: 5000
